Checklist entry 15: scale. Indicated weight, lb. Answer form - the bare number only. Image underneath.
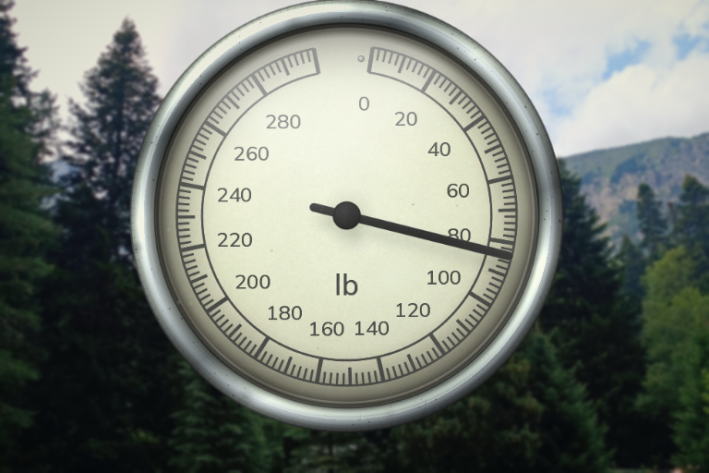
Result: 84
